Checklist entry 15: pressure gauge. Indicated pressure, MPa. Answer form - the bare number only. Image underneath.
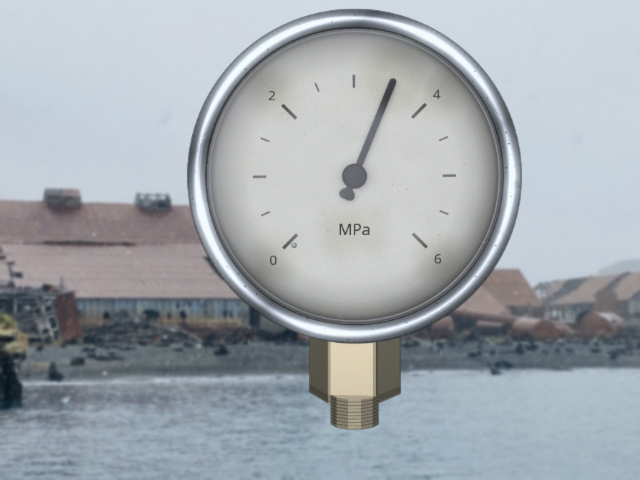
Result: 3.5
